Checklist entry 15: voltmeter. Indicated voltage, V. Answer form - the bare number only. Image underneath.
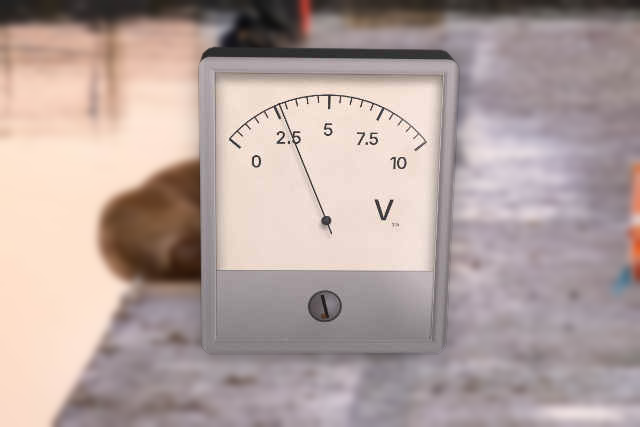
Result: 2.75
